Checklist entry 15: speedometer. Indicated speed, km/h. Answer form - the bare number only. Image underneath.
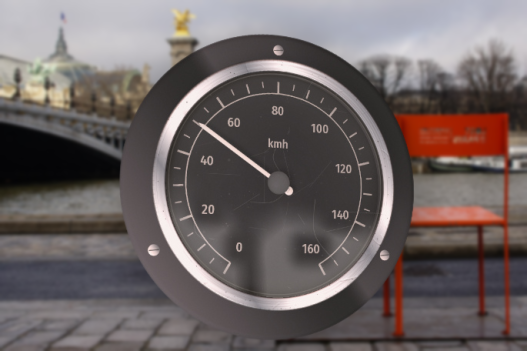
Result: 50
